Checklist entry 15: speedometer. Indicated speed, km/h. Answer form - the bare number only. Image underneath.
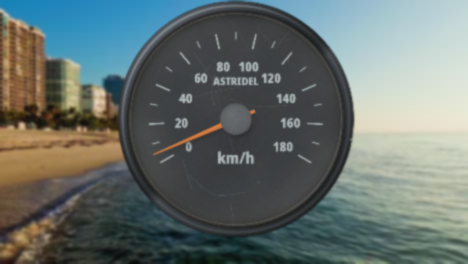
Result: 5
